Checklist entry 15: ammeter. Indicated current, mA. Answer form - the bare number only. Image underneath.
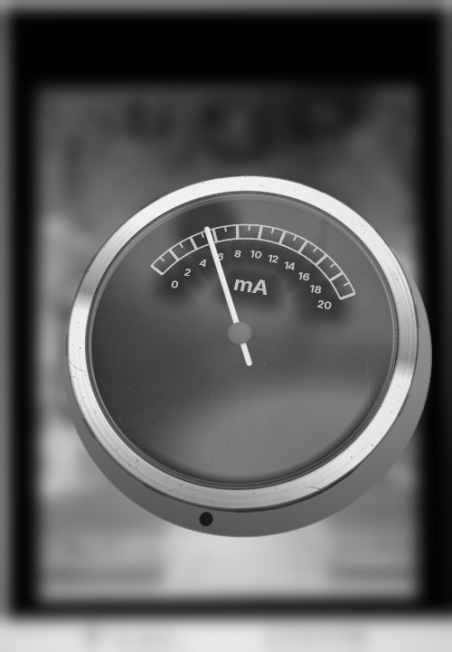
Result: 5.5
